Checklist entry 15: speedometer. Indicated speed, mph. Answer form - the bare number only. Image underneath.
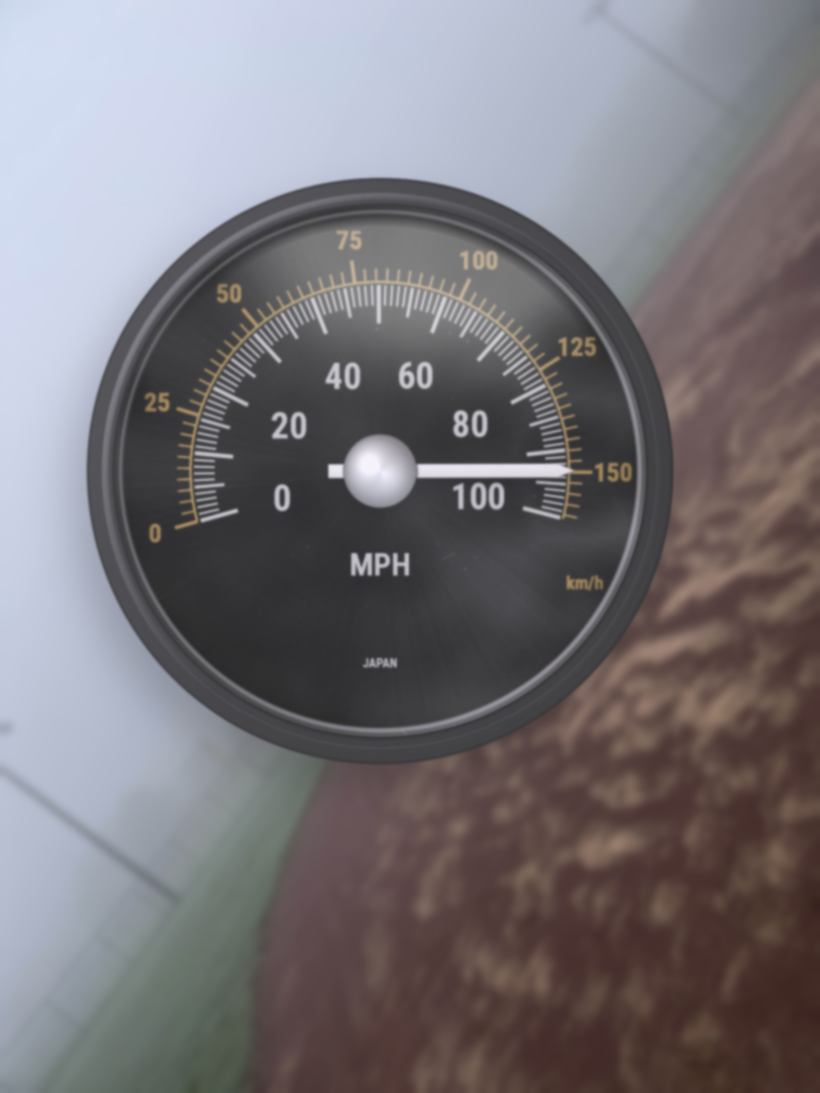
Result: 93
